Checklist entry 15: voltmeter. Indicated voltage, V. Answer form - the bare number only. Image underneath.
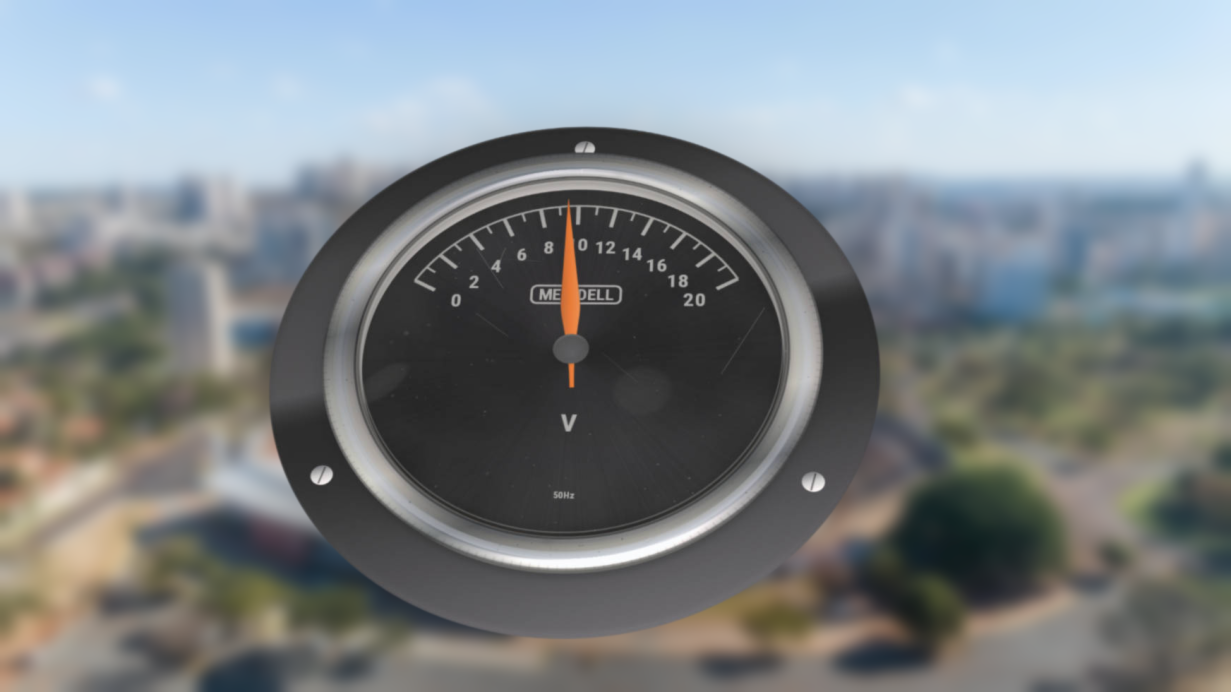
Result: 9.5
